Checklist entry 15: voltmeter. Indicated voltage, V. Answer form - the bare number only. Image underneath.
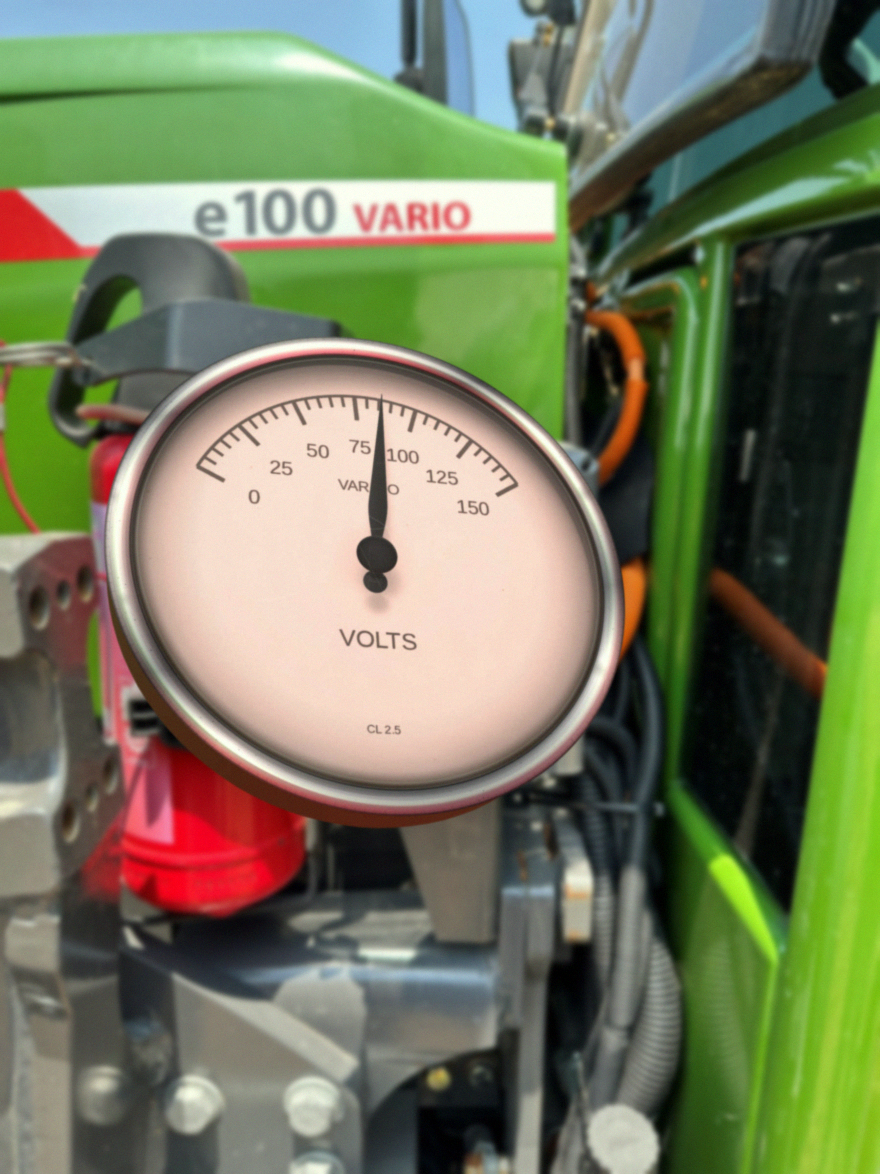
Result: 85
